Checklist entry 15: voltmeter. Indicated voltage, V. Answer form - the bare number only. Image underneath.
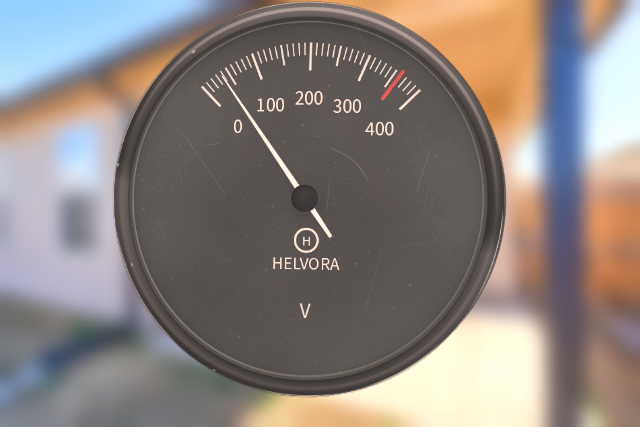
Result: 40
